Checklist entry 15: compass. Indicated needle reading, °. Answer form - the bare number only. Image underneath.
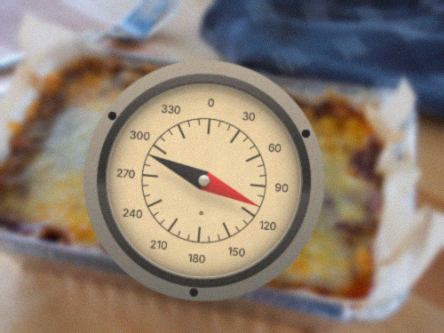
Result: 110
